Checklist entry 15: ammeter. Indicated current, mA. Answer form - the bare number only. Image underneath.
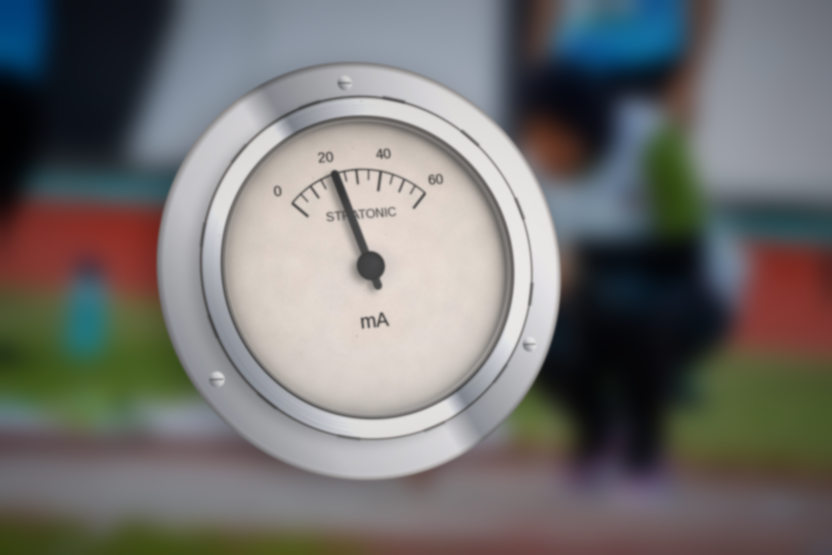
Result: 20
